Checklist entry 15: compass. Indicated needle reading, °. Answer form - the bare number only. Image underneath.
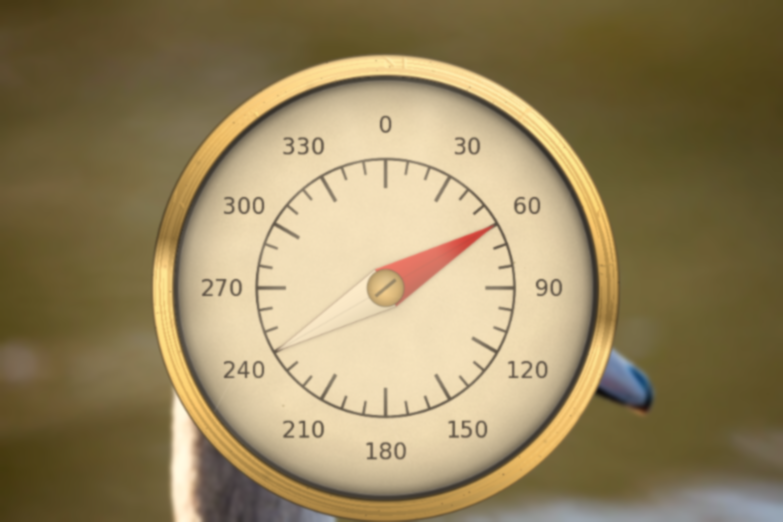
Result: 60
